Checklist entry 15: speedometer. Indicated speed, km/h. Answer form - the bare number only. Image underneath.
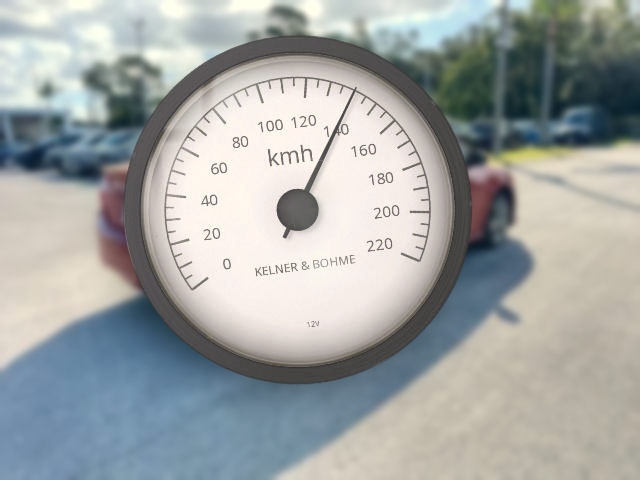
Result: 140
